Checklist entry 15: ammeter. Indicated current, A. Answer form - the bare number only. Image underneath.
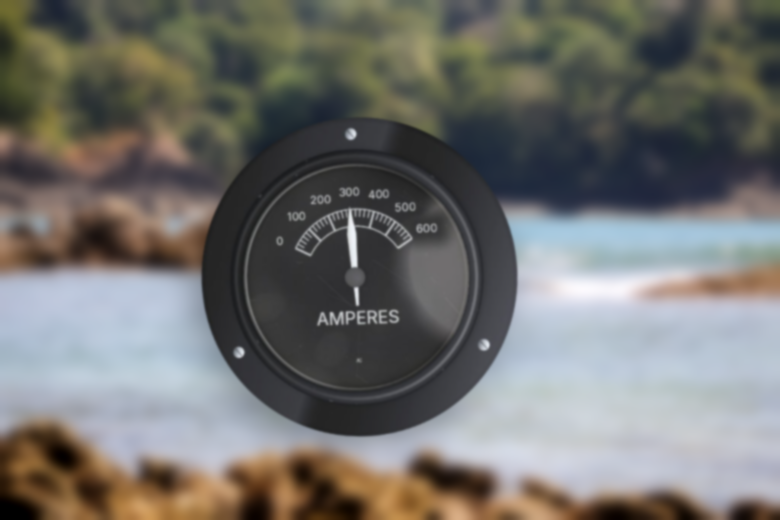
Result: 300
